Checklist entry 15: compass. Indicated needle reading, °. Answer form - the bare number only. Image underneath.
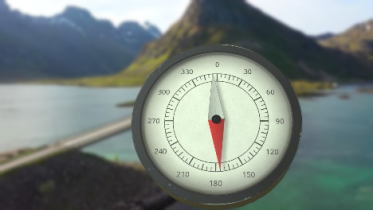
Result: 175
